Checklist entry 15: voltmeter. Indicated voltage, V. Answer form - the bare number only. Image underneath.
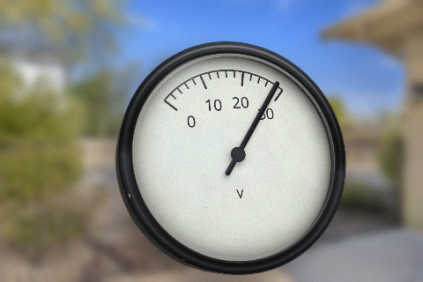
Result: 28
